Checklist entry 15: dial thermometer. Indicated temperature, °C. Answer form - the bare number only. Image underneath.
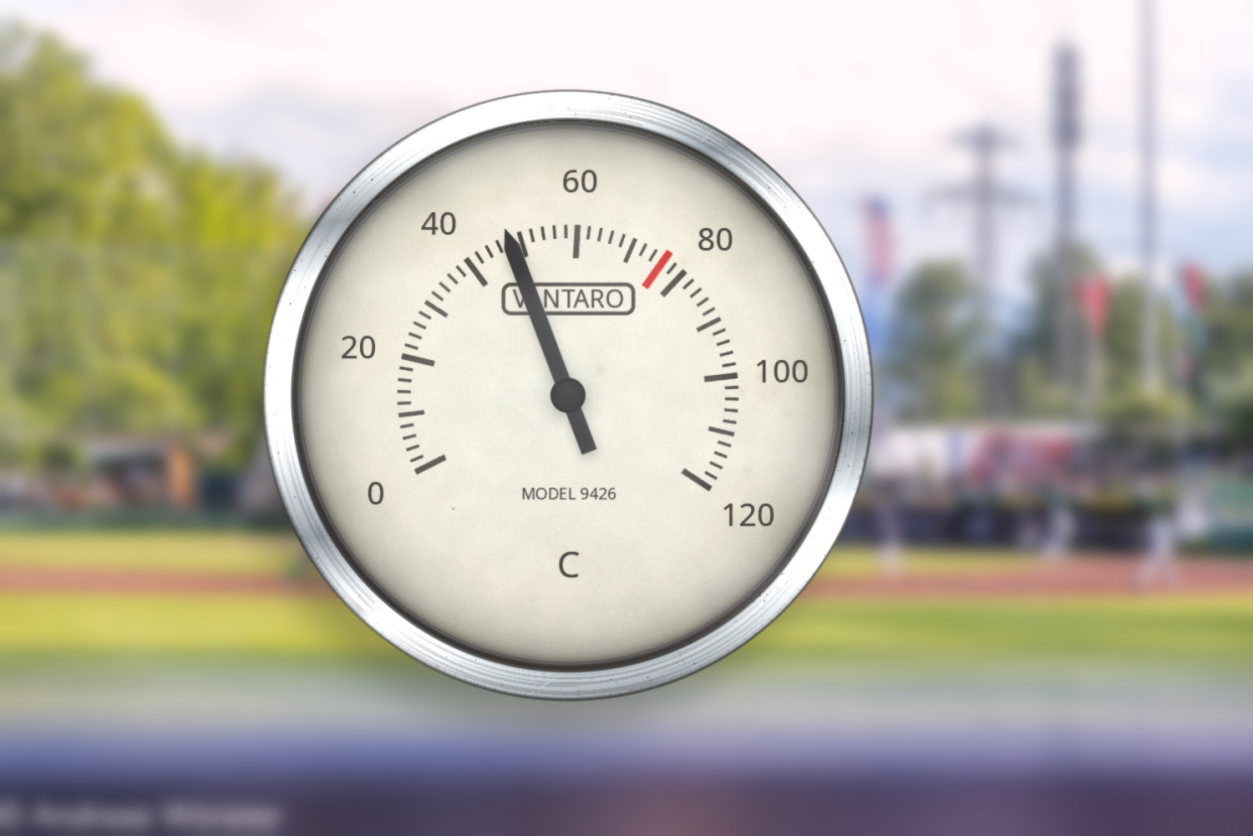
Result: 48
